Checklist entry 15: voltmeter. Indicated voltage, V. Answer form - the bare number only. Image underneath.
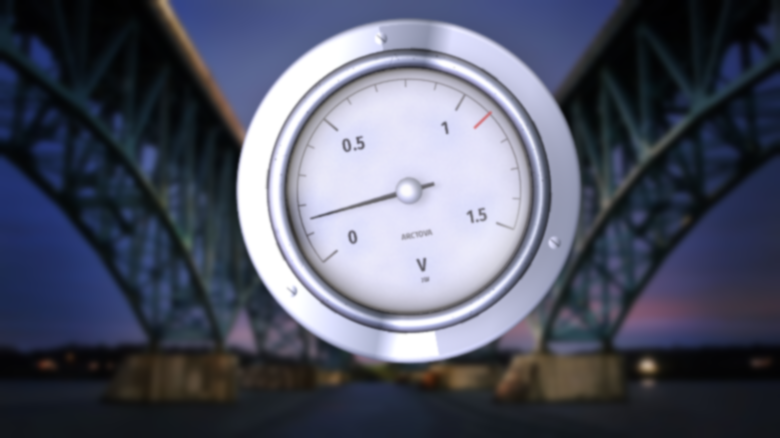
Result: 0.15
